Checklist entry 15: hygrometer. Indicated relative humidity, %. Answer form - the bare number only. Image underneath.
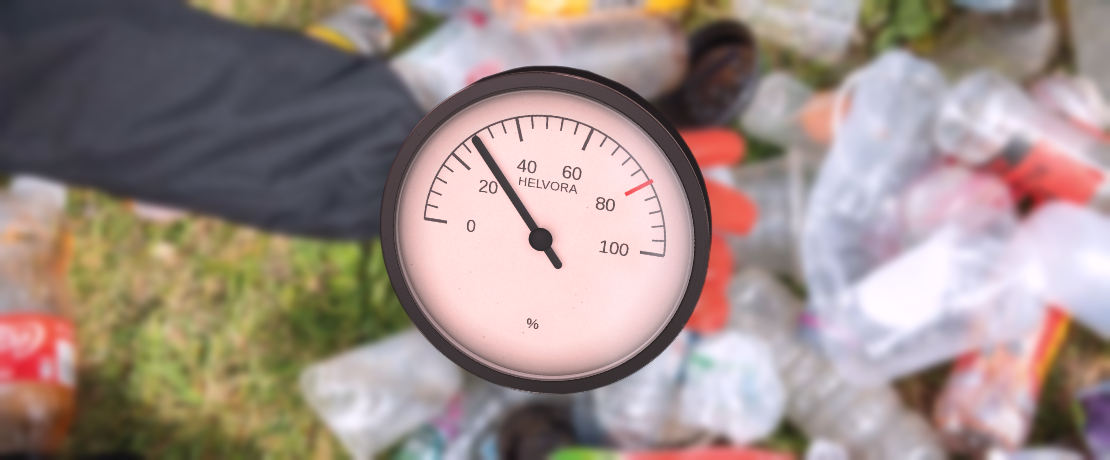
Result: 28
